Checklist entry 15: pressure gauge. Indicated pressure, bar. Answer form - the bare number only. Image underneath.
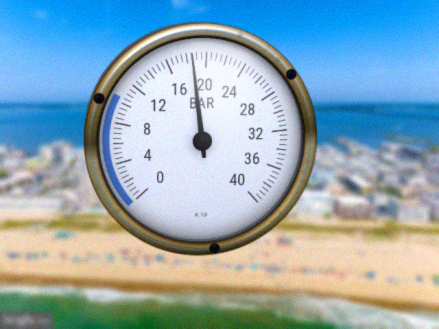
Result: 18.5
